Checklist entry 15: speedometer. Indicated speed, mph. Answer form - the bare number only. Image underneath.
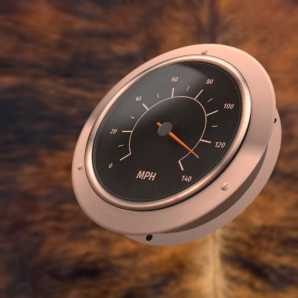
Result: 130
